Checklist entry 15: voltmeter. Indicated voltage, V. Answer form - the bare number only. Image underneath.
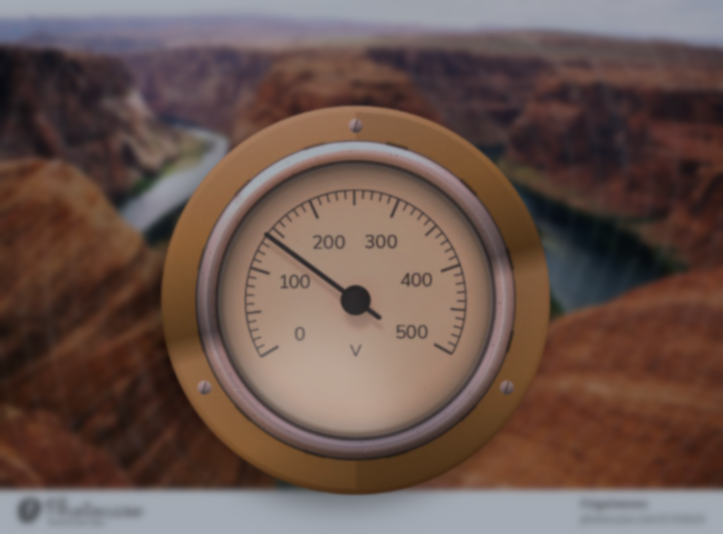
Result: 140
